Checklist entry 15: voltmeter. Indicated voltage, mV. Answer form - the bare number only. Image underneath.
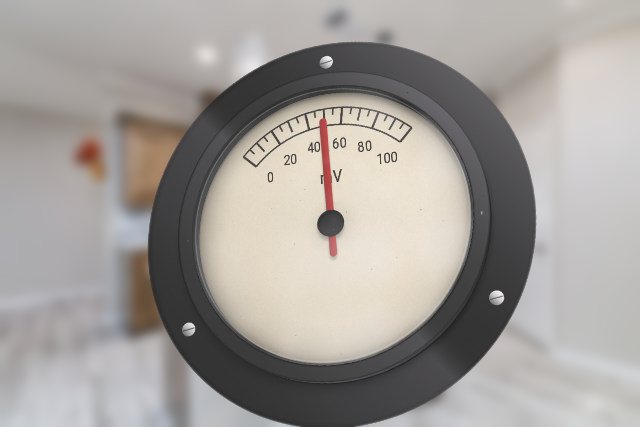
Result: 50
